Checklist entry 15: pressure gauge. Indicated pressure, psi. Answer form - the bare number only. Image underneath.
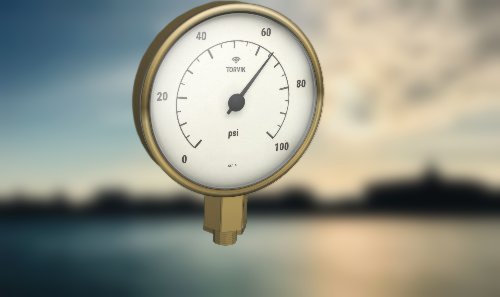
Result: 65
